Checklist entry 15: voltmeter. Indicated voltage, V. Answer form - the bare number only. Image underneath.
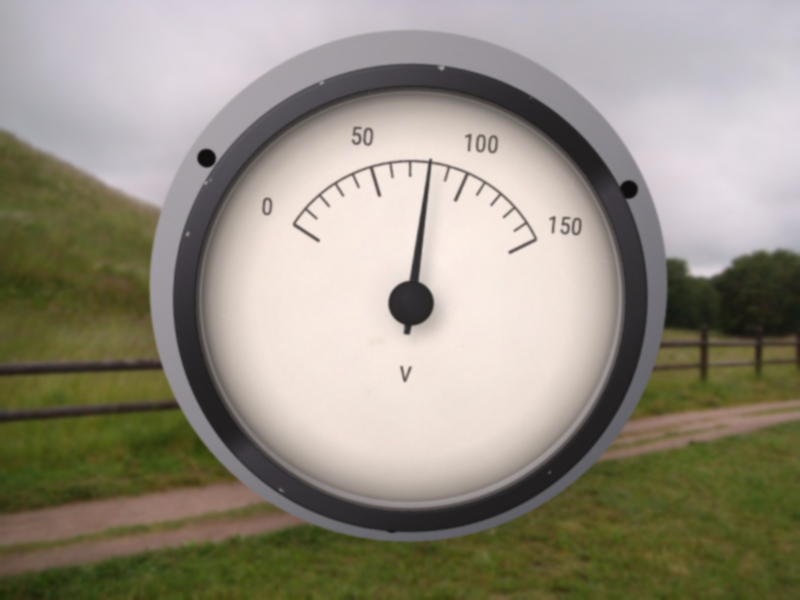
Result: 80
